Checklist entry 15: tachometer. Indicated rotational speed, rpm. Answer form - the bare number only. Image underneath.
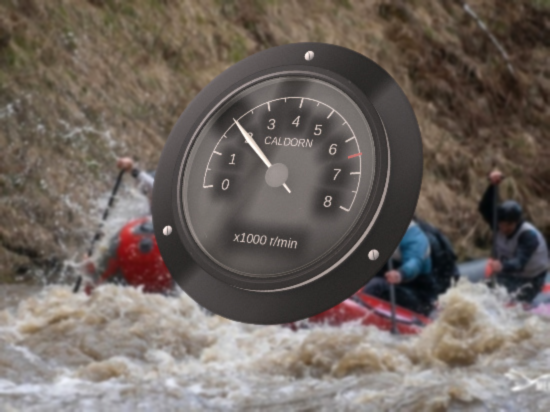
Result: 2000
